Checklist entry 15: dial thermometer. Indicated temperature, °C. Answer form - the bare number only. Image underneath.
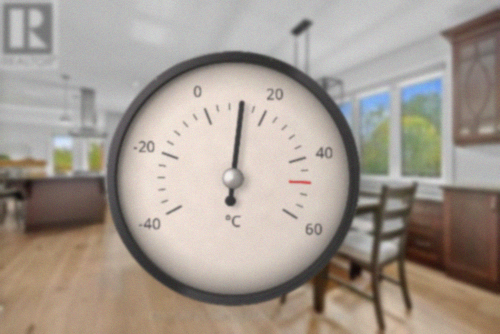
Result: 12
